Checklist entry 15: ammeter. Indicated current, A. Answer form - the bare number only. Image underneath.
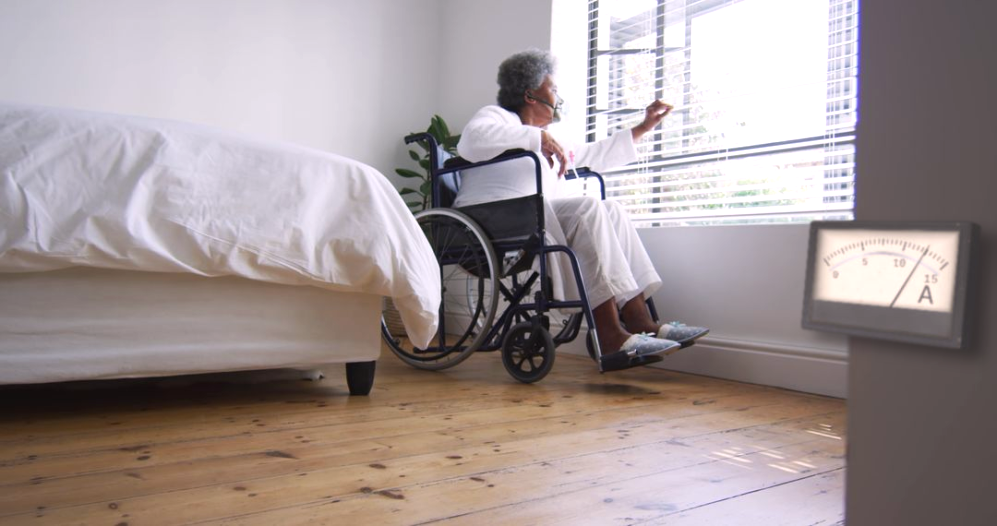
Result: 12.5
